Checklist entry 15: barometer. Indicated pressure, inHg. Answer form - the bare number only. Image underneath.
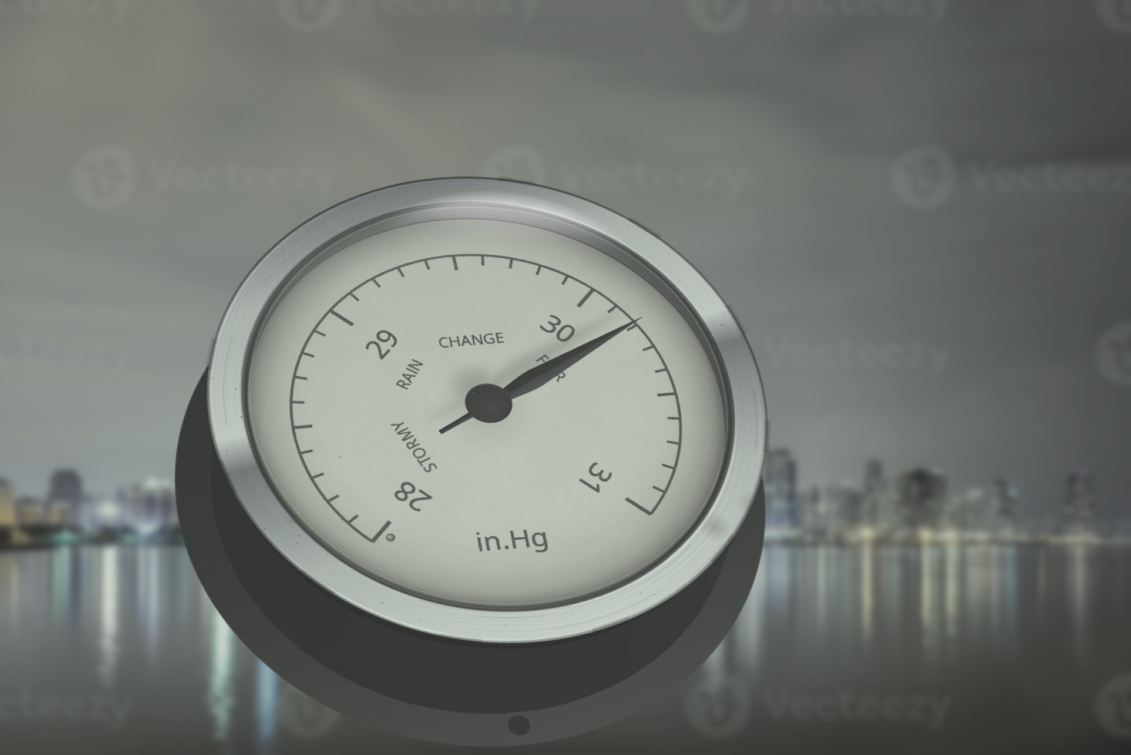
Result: 30.2
